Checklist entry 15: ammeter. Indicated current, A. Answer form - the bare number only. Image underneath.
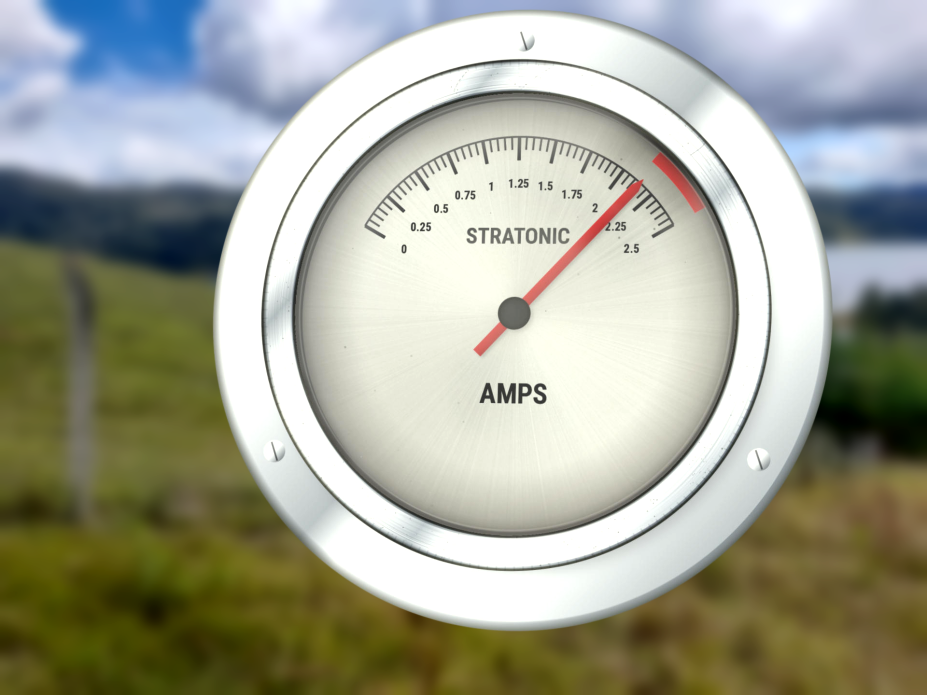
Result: 2.15
